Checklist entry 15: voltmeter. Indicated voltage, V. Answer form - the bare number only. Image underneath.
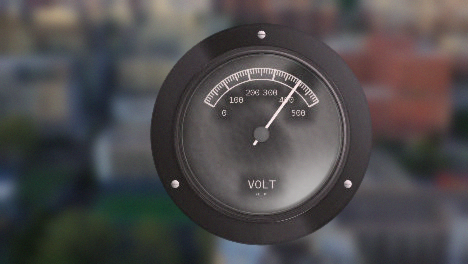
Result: 400
